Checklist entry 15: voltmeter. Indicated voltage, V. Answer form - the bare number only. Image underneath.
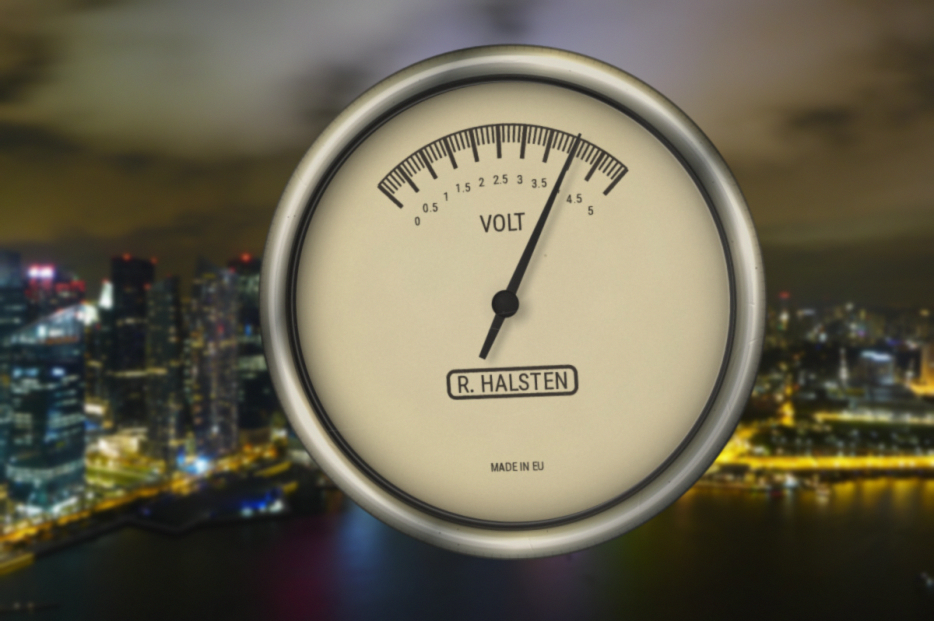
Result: 4
